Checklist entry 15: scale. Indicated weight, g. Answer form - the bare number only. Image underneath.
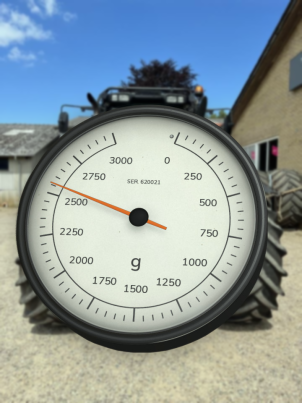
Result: 2550
